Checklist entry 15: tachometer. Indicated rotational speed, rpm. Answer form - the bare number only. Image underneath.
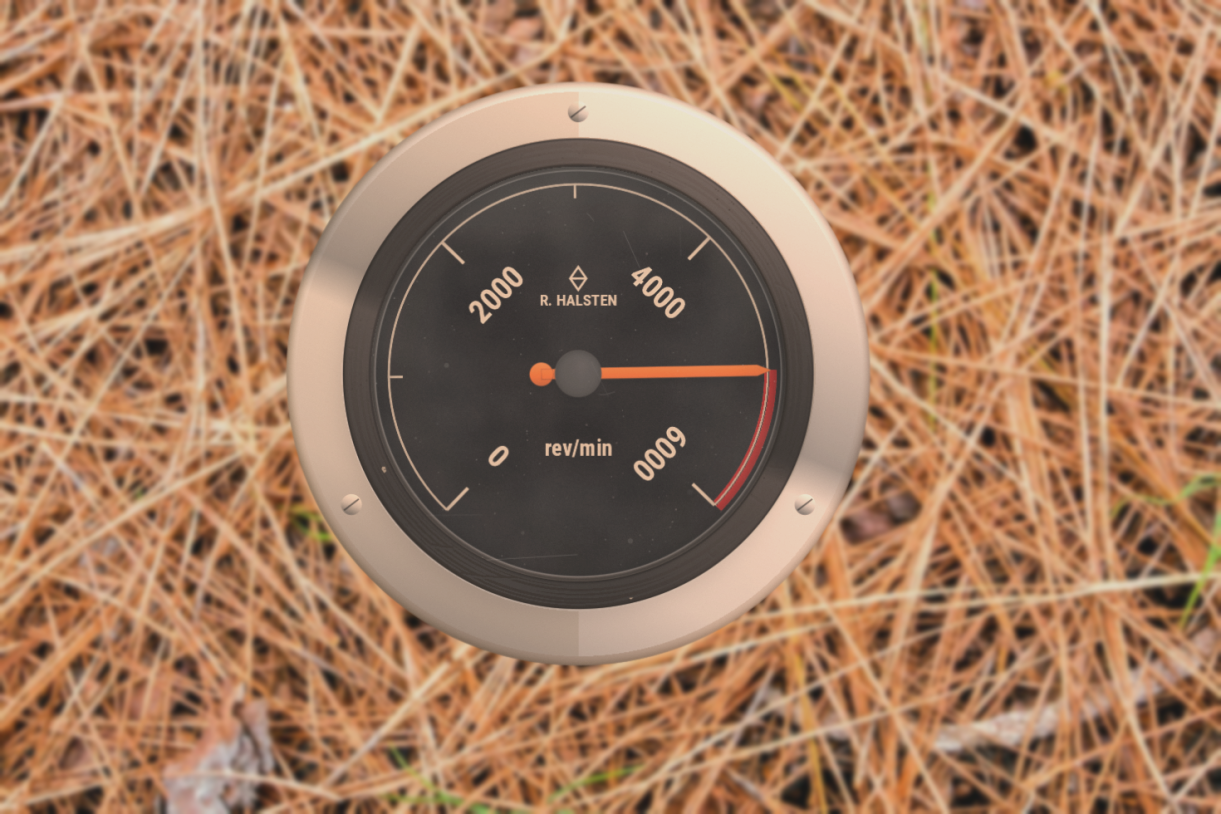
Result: 5000
